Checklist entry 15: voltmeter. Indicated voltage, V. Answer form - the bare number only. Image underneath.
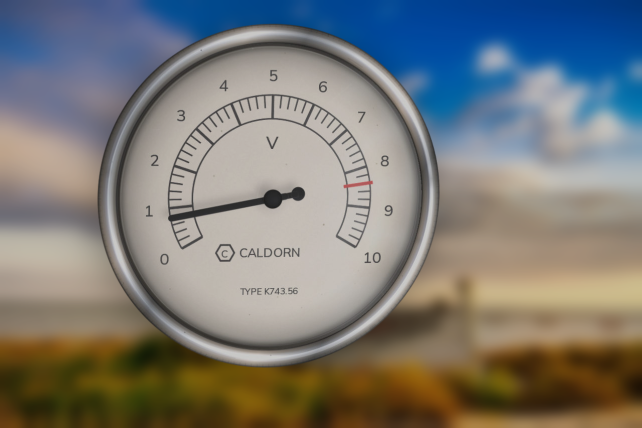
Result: 0.8
